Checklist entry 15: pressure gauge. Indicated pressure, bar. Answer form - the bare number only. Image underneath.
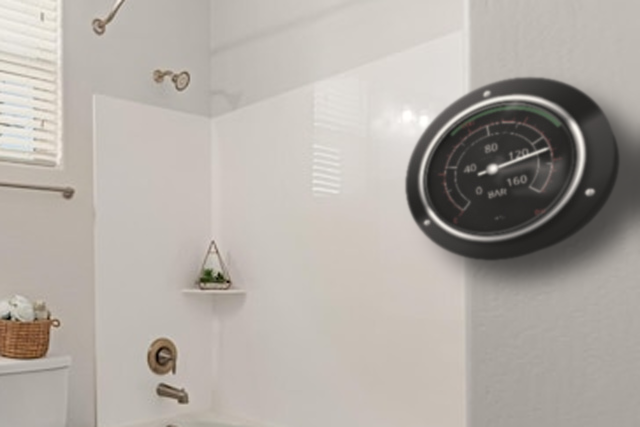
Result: 130
